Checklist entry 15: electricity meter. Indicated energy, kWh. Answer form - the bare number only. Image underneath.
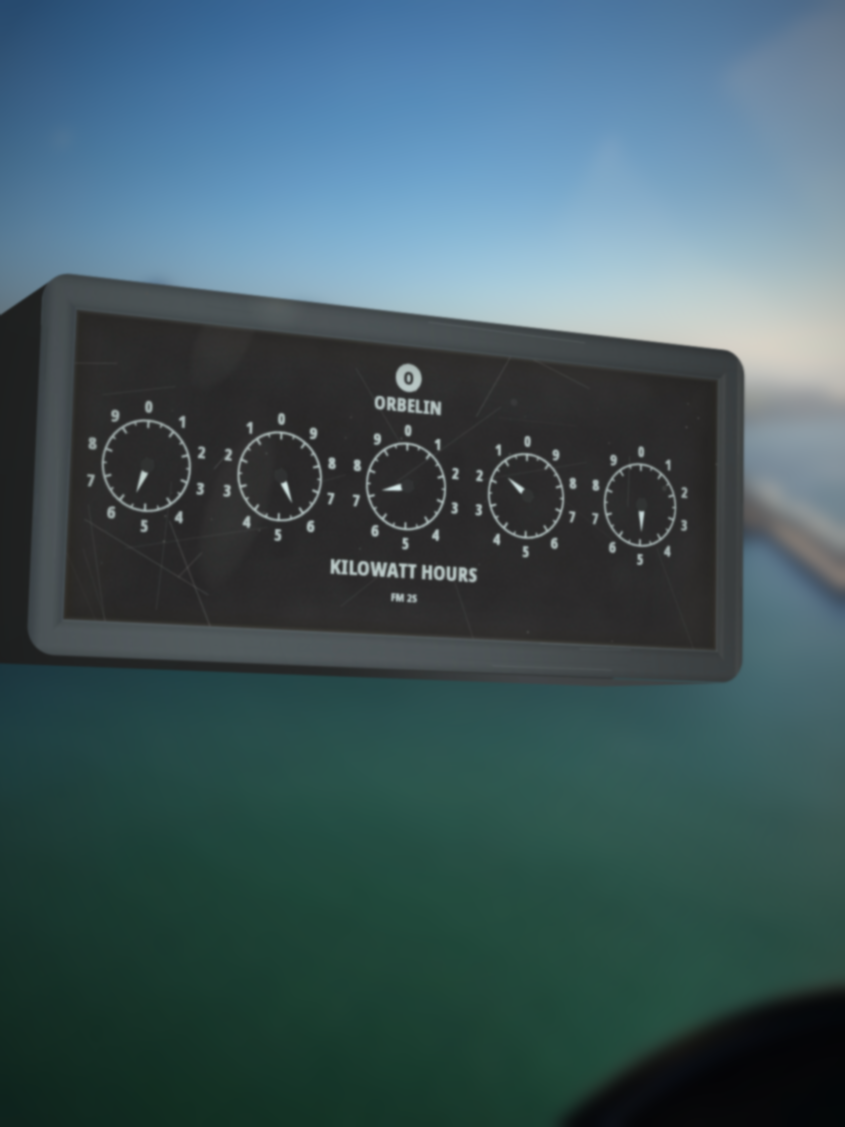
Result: 55715
